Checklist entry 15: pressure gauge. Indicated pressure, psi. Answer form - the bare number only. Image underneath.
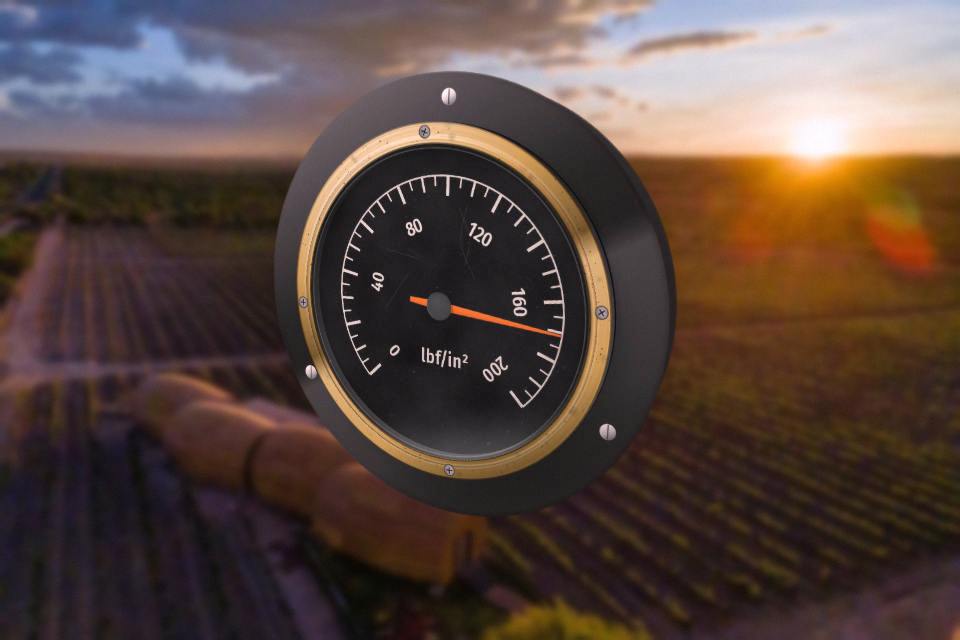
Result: 170
